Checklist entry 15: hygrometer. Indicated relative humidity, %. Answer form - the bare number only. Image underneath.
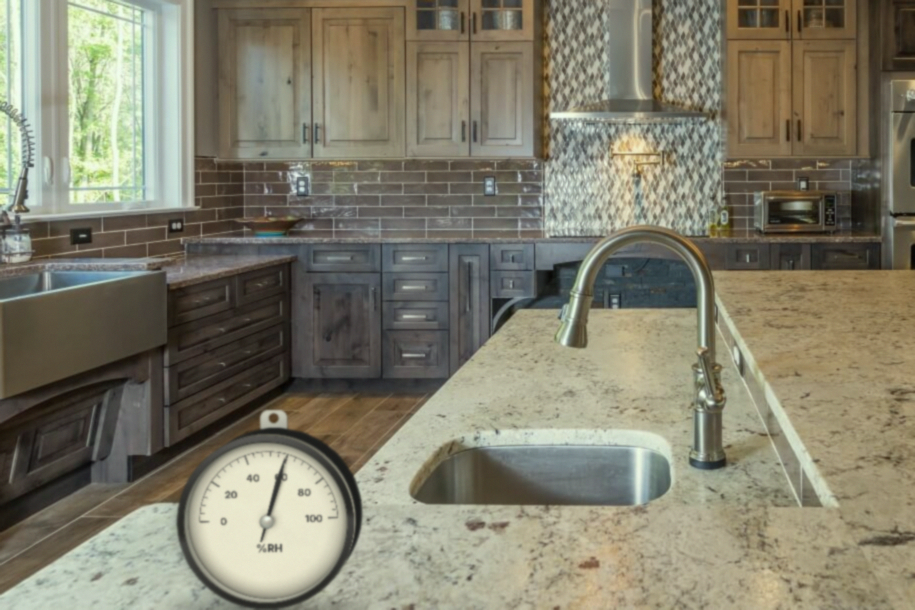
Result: 60
